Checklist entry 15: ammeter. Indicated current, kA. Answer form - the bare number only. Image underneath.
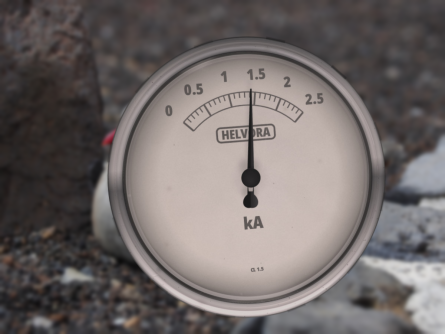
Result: 1.4
